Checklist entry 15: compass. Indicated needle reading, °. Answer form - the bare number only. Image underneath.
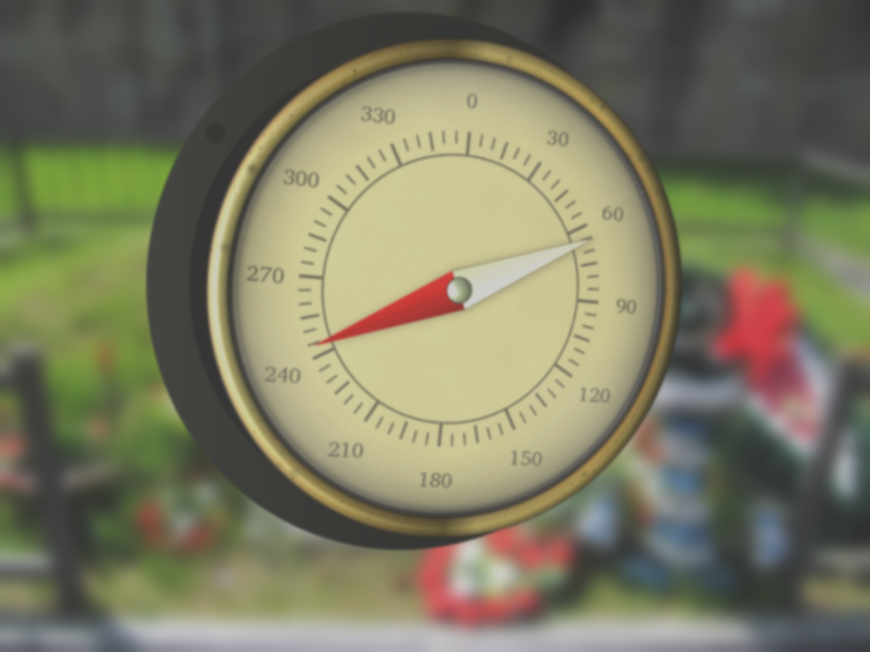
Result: 245
